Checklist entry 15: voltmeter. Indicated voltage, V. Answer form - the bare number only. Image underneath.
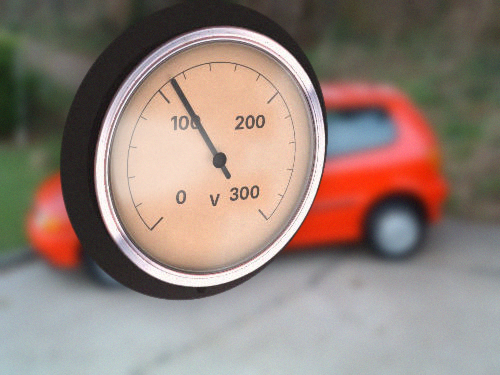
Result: 110
